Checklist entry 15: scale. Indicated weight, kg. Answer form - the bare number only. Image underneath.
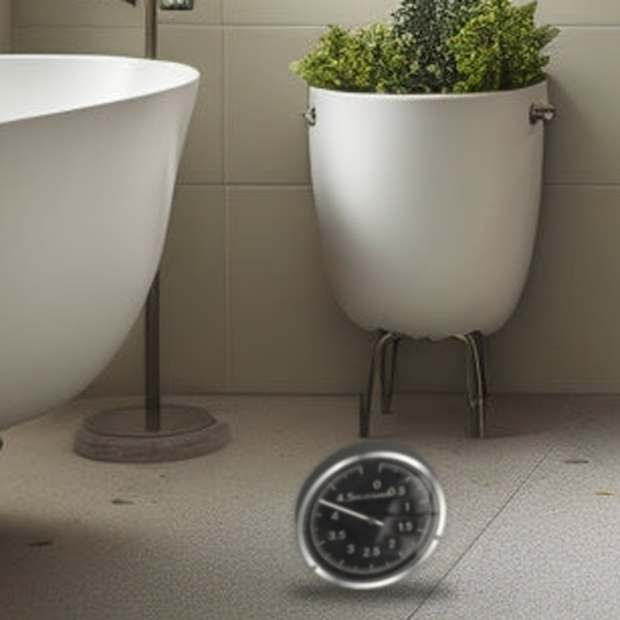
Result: 4.25
